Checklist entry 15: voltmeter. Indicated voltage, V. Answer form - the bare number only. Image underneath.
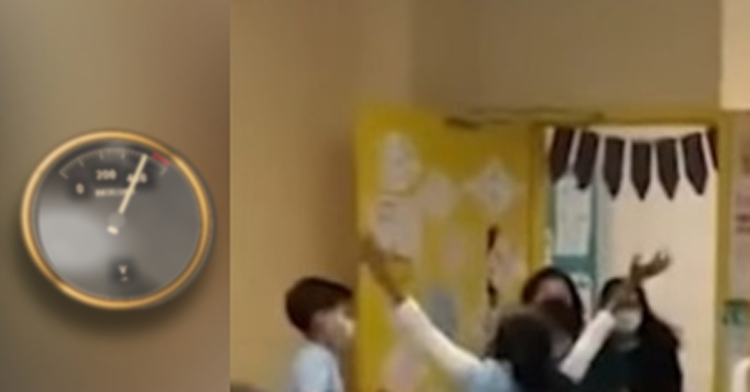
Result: 400
